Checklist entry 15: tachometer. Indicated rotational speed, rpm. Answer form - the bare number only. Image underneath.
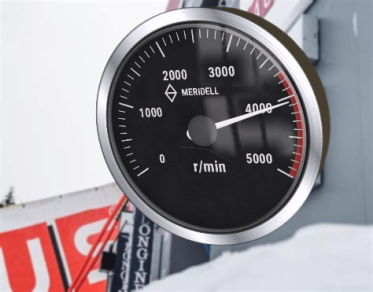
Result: 4050
